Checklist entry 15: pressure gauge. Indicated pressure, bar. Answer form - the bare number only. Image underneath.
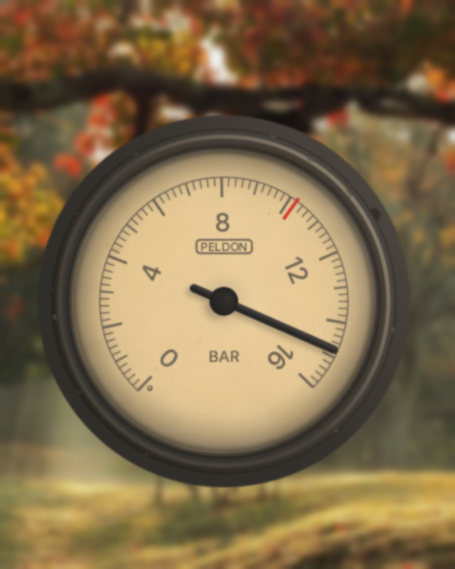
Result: 14.8
